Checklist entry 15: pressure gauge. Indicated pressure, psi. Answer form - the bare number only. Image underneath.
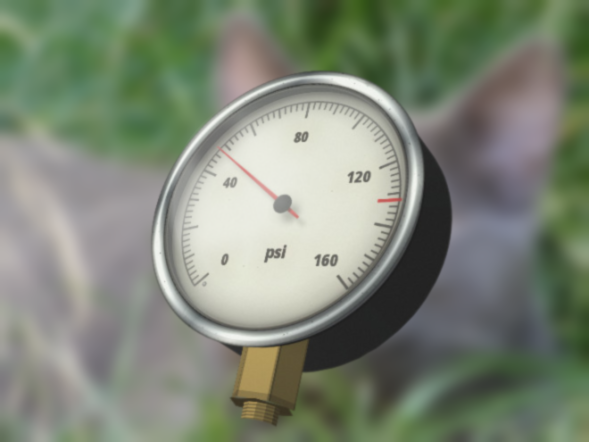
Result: 48
